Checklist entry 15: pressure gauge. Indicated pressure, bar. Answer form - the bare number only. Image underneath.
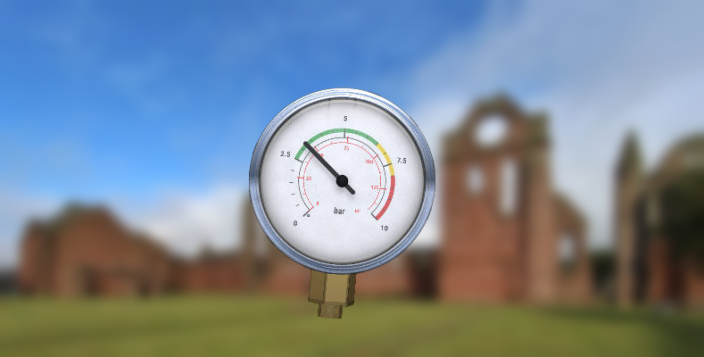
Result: 3.25
